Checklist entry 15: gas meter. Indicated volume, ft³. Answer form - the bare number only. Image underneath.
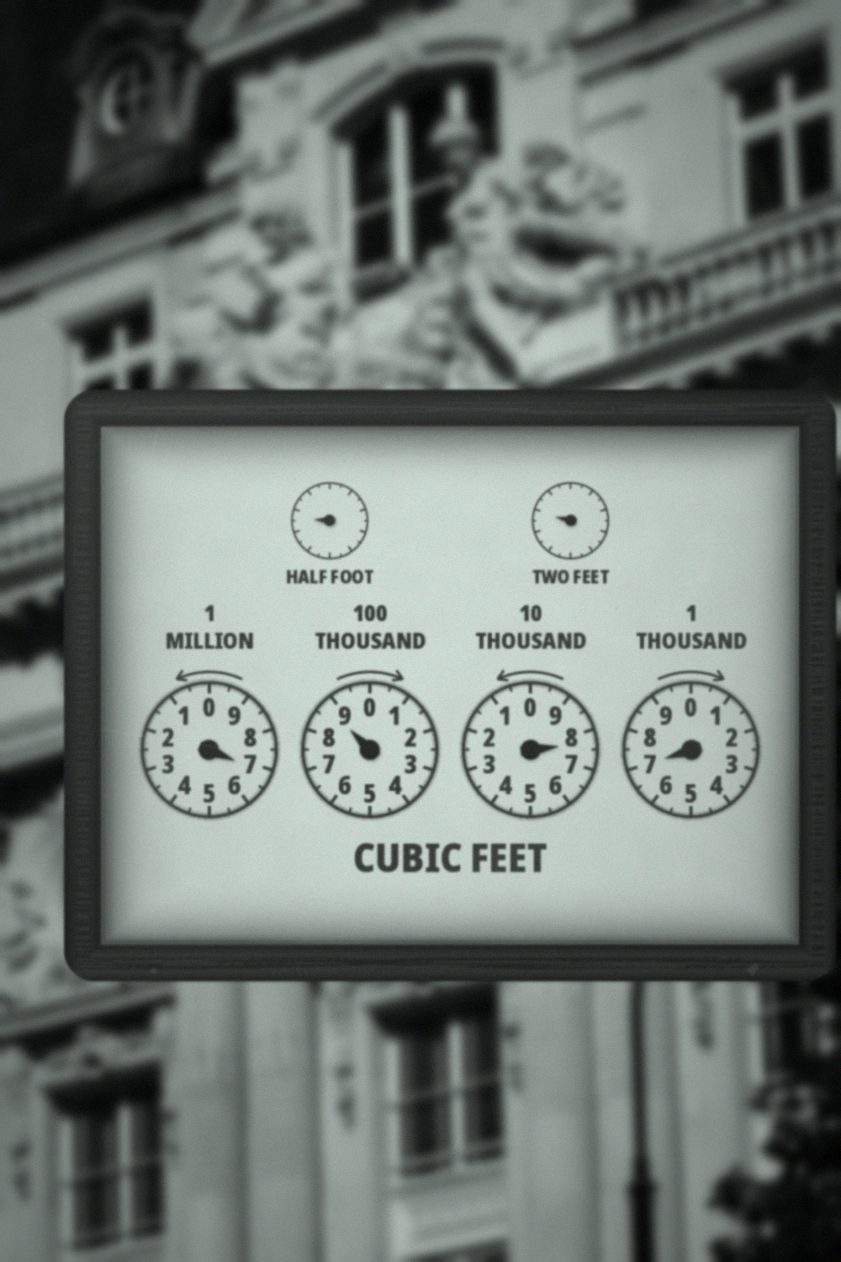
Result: 687700
